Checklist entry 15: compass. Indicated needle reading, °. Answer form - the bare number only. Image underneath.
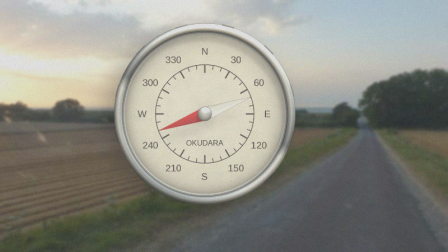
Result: 250
